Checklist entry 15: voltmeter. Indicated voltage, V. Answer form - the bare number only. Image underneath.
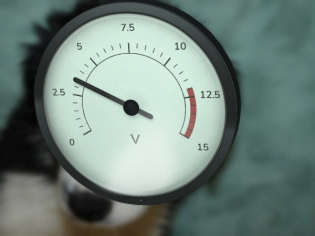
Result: 3.5
